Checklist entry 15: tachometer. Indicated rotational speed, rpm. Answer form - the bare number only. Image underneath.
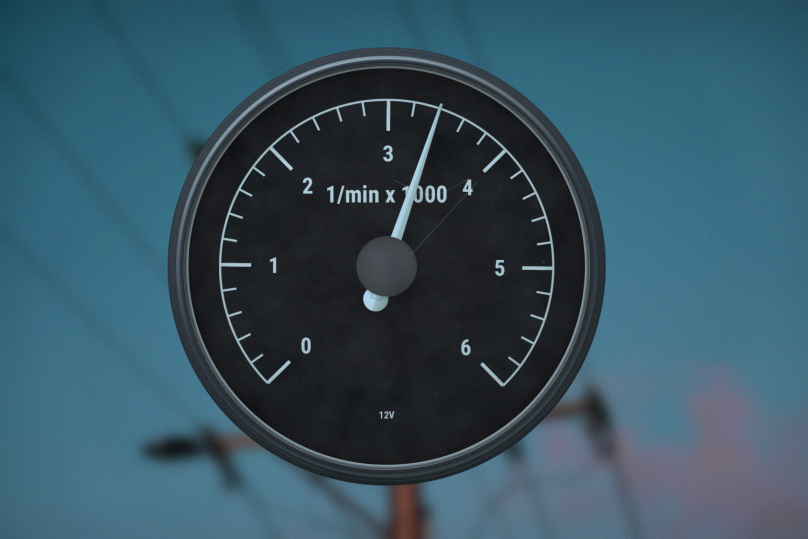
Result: 3400
